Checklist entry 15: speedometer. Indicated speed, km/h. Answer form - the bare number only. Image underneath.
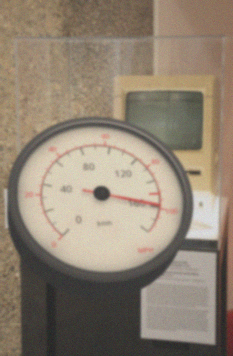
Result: 160
